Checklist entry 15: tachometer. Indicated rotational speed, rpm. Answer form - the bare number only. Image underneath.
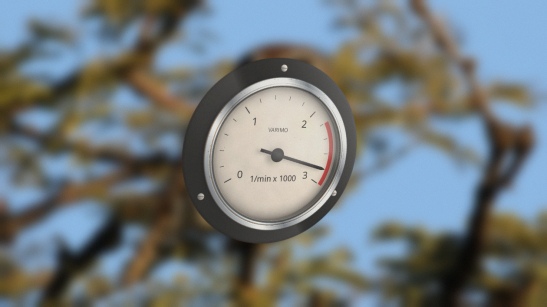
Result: 2800
